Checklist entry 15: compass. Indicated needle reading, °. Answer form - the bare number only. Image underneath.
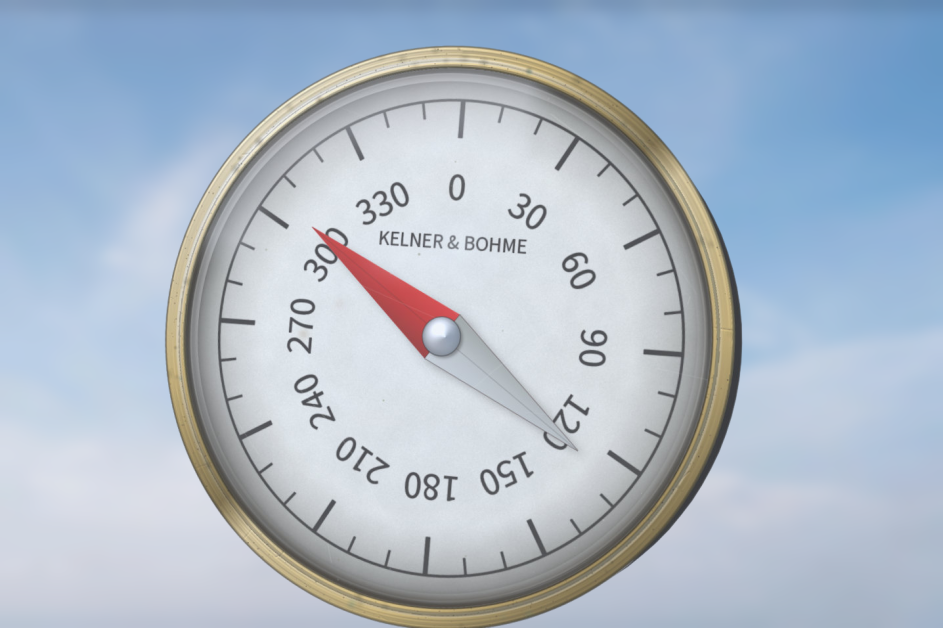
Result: 305
